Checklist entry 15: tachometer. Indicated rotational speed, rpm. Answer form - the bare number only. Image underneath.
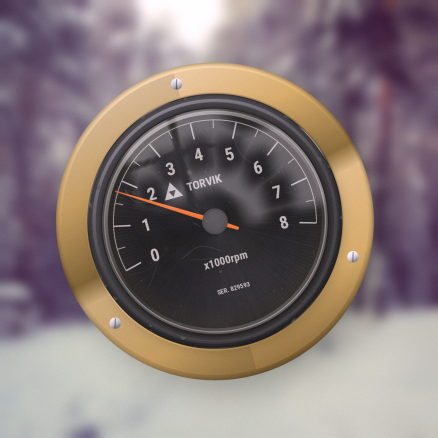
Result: 1750
